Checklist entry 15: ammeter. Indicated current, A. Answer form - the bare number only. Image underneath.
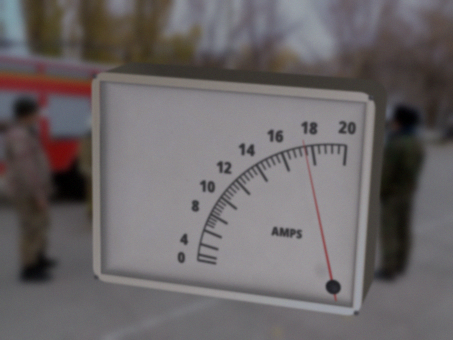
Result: 17.6
